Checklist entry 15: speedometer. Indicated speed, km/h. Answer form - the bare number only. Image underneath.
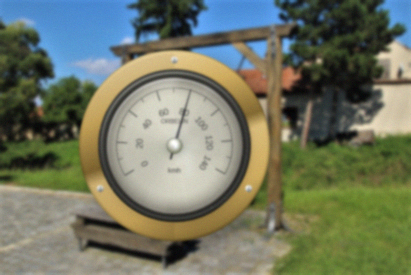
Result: 80
